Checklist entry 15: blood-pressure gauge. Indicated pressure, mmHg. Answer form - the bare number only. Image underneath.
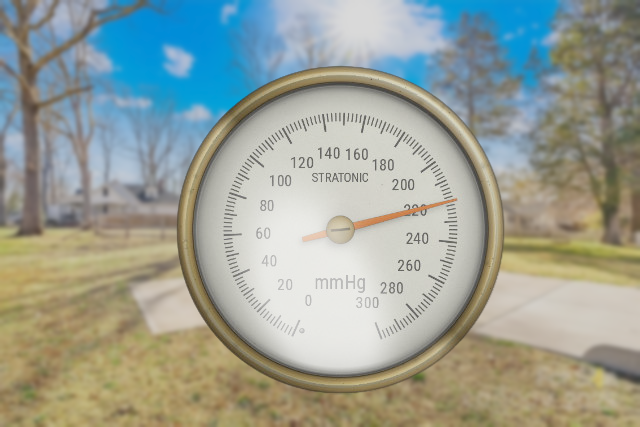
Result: 220
